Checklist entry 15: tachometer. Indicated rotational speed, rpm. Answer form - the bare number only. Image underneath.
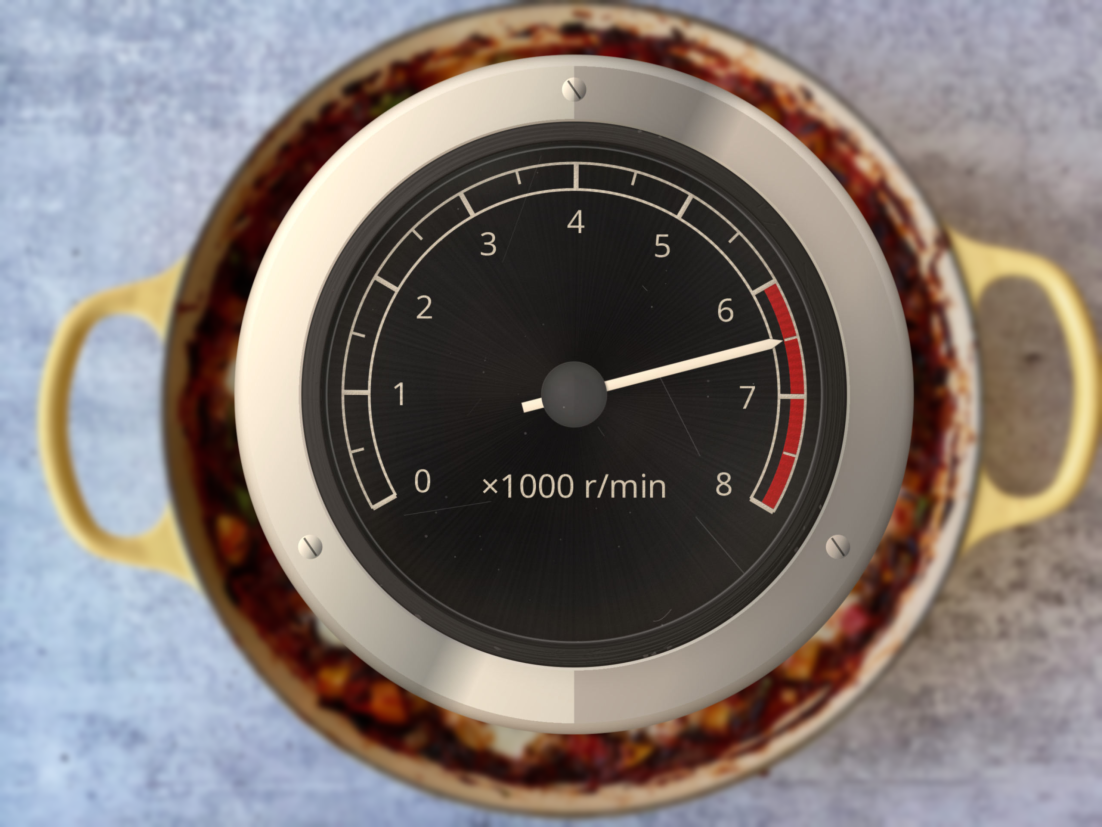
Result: 6500
